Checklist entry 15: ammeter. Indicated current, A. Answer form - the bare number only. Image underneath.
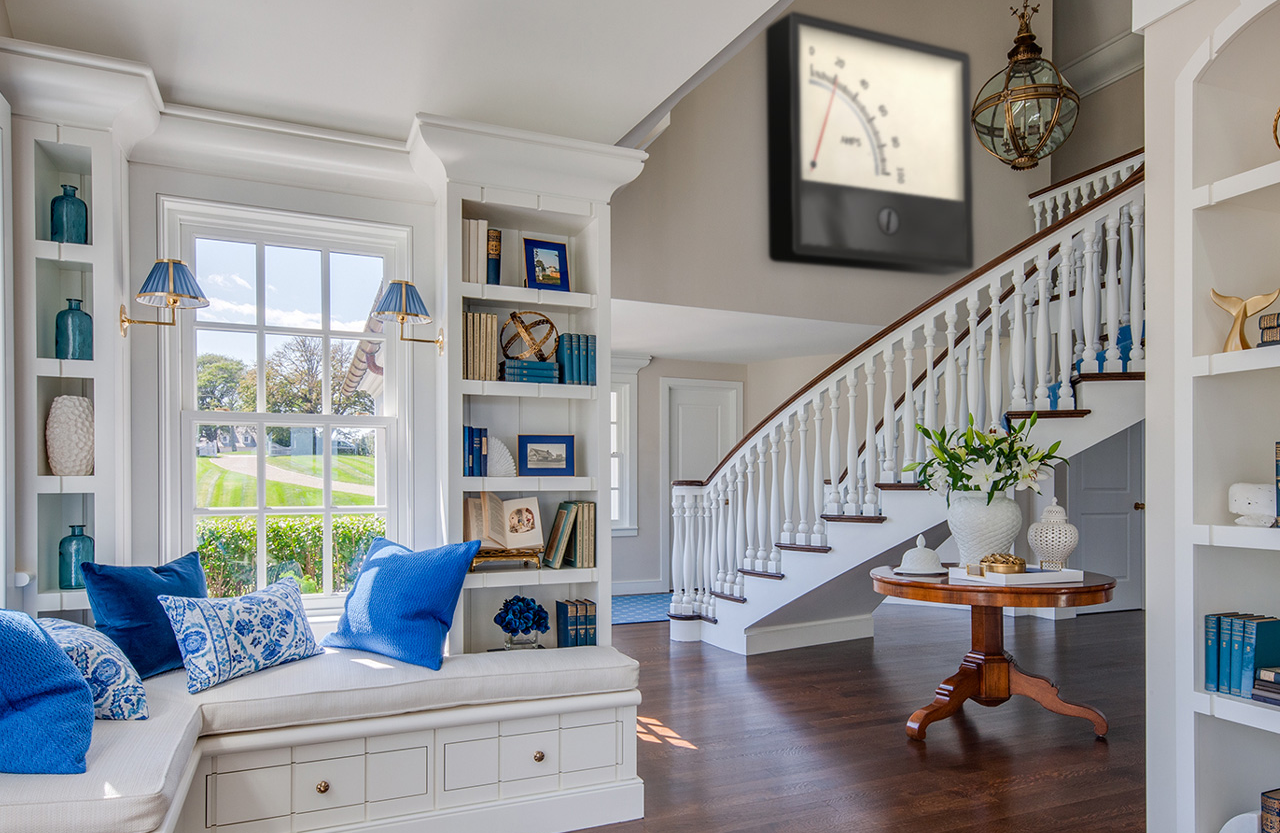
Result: 20
